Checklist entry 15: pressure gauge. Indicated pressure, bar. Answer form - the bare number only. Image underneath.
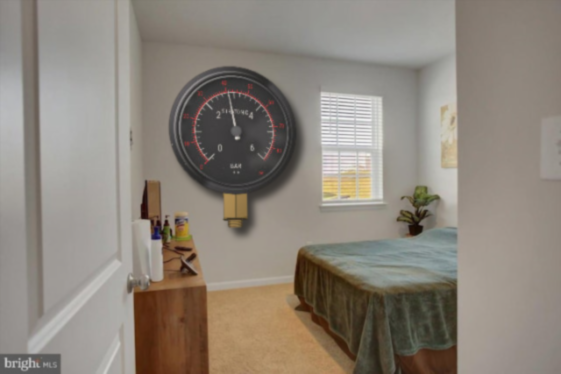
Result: 2.8
